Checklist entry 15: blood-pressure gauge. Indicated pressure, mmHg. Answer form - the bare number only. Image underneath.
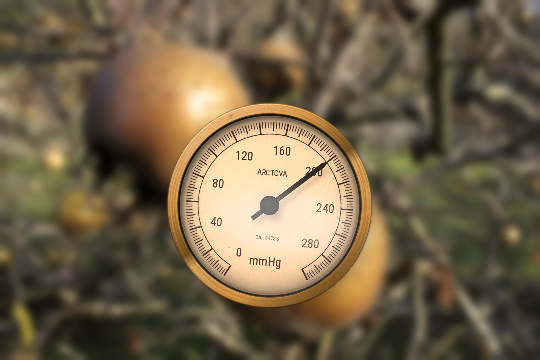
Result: 200
